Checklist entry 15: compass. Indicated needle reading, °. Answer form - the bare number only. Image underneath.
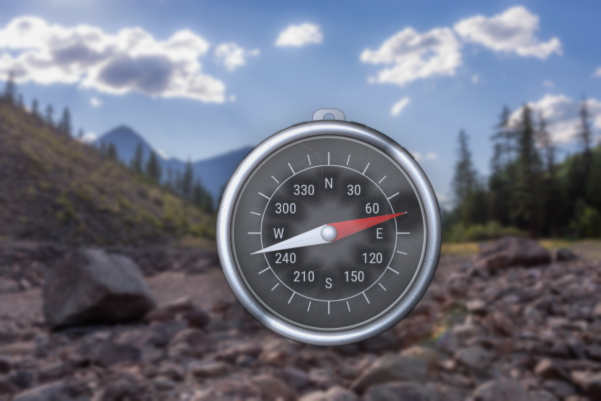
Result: 75
